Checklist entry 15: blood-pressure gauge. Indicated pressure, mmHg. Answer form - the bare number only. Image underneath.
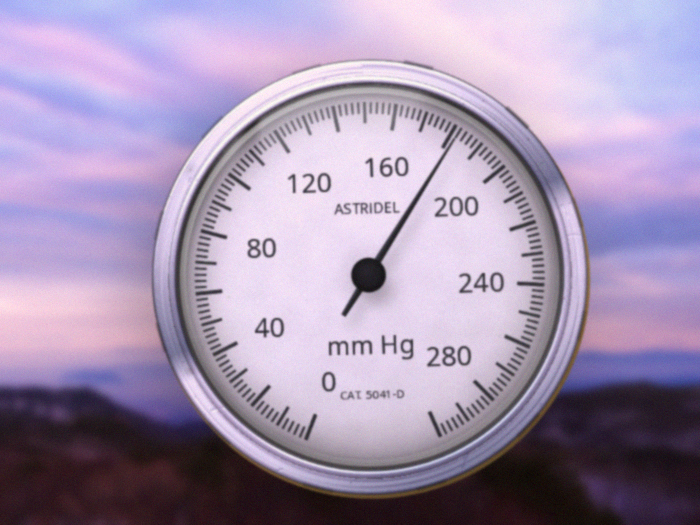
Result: 182
